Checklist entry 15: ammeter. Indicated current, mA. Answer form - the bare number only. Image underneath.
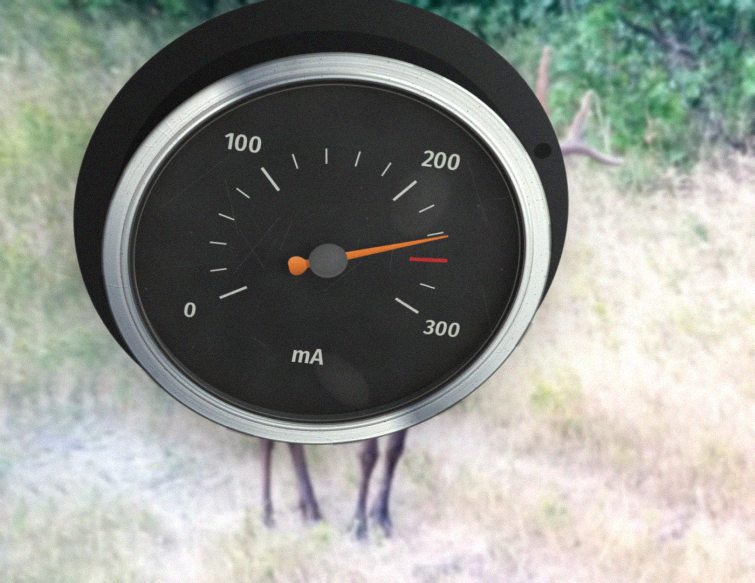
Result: 240
